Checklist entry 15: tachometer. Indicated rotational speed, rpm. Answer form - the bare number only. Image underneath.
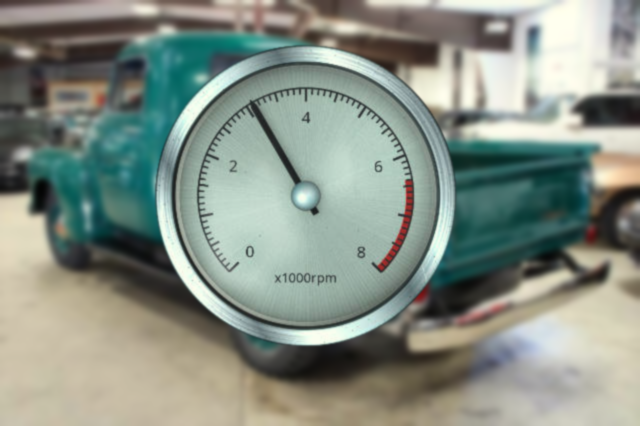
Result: 3100
